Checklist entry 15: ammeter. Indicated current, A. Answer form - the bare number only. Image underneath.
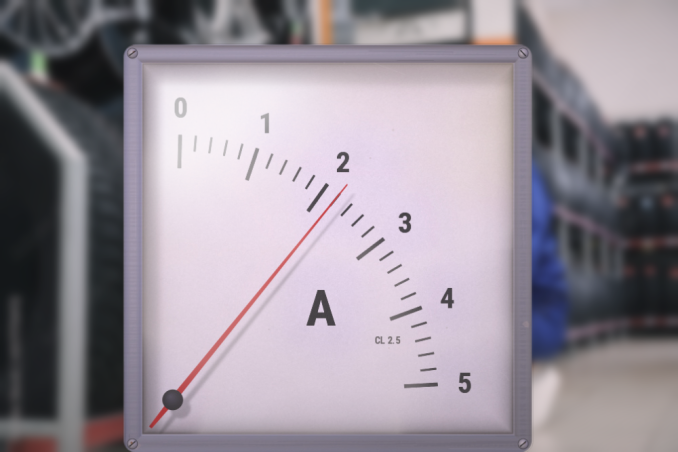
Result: 2.2
